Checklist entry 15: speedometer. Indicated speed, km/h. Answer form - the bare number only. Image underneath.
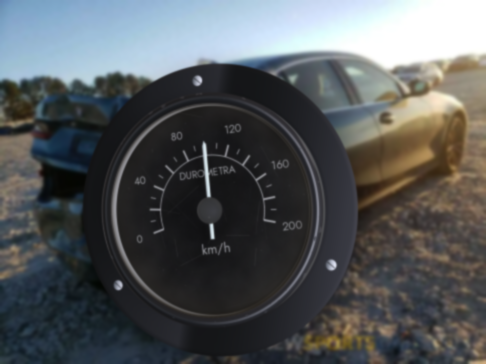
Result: 100
